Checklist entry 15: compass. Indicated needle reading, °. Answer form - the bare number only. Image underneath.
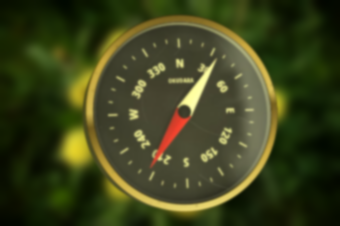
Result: 215
